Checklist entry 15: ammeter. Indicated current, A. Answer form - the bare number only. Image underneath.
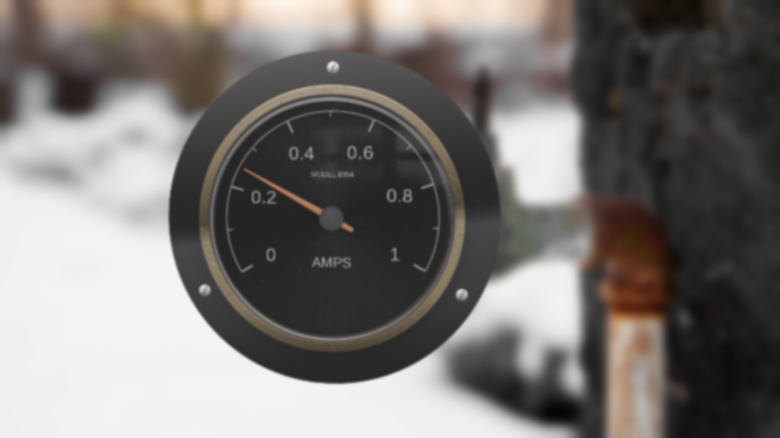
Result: 0.25
